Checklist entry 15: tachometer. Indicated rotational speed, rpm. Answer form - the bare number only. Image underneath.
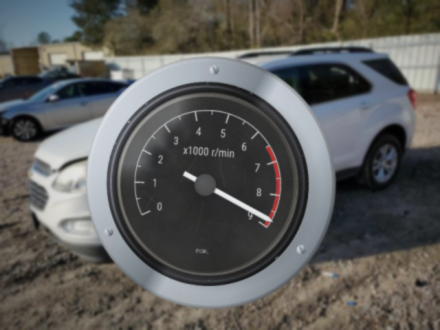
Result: 8750
